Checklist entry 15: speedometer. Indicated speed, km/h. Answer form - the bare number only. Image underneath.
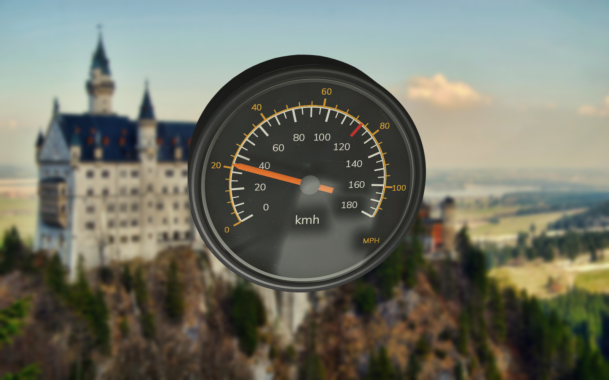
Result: 35
